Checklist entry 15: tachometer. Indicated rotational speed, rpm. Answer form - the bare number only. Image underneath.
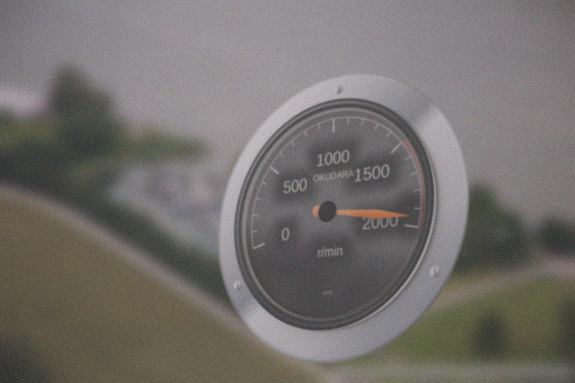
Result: 1950
